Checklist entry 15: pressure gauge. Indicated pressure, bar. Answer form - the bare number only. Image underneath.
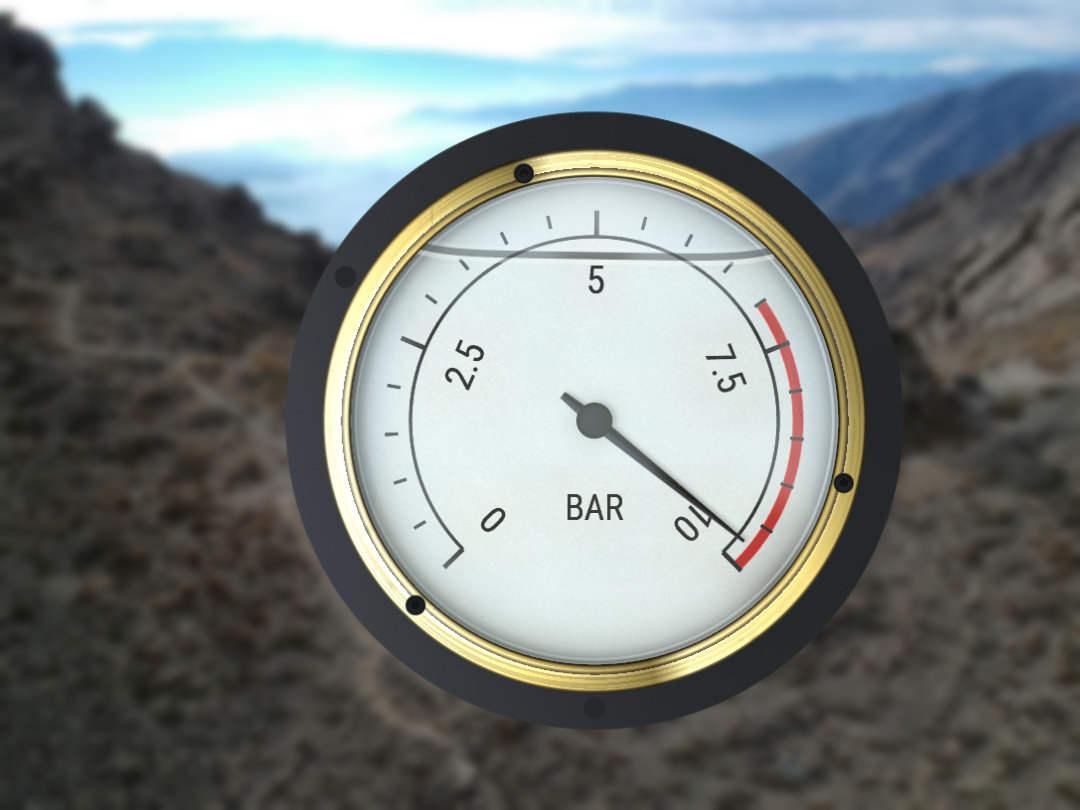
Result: 9.75
